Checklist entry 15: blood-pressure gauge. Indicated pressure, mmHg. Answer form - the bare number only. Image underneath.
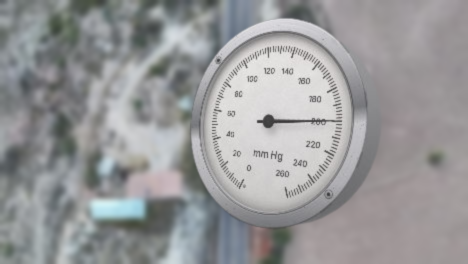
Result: 200
